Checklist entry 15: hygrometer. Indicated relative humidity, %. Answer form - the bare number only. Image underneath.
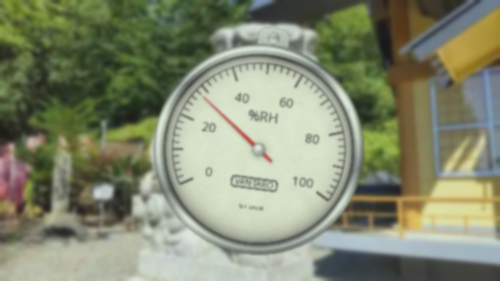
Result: 28
